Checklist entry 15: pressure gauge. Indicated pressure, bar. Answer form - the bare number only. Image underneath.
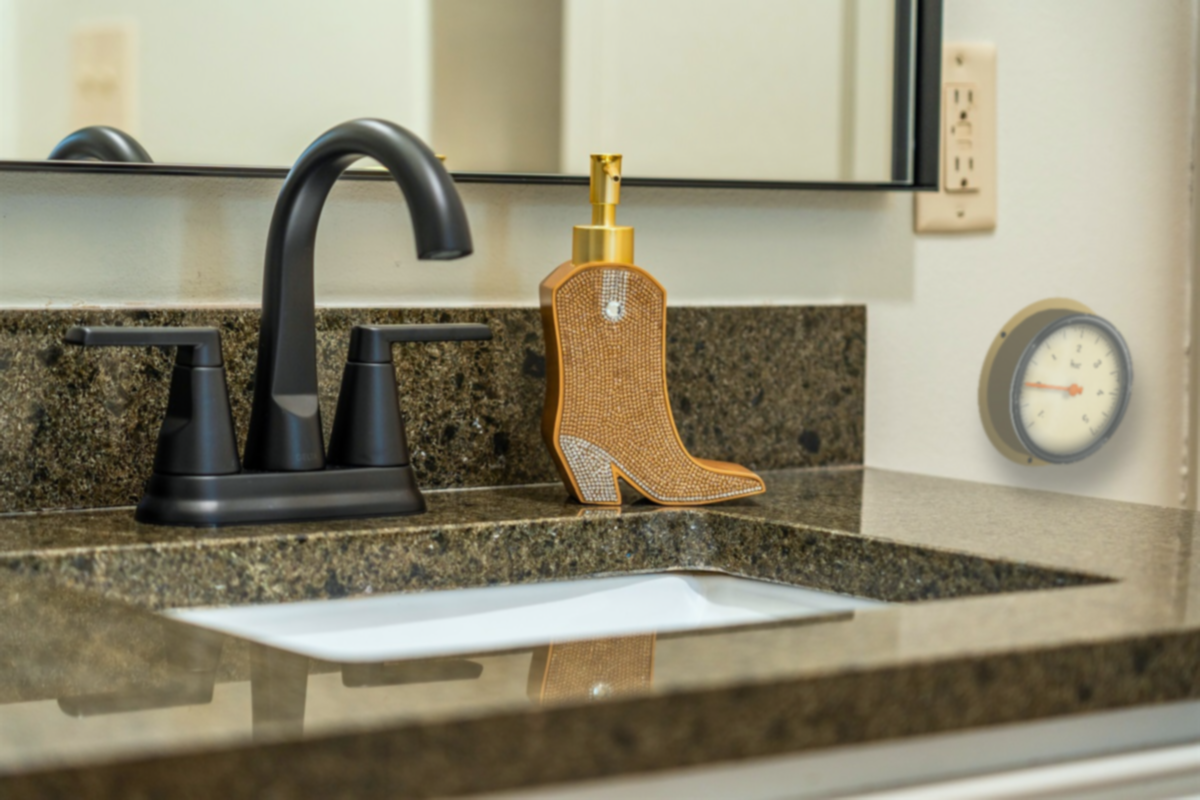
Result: 0
